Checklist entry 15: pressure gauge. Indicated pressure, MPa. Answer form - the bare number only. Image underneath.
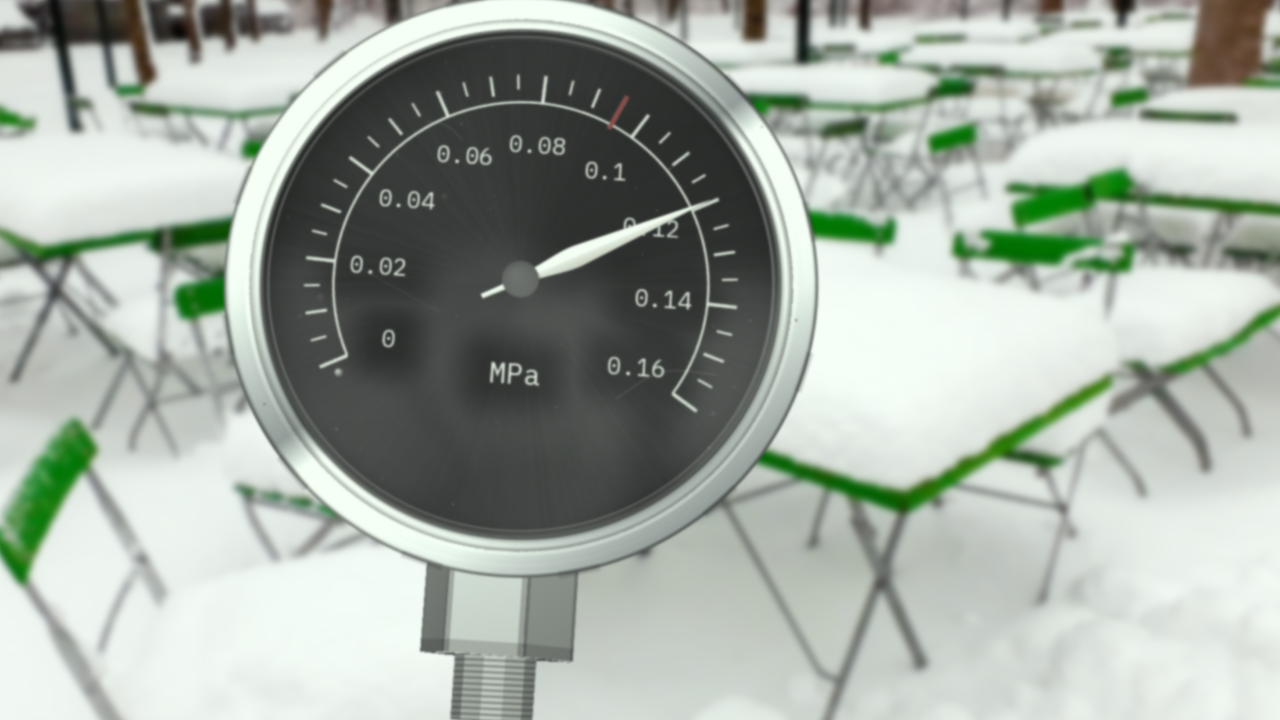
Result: 0.12
